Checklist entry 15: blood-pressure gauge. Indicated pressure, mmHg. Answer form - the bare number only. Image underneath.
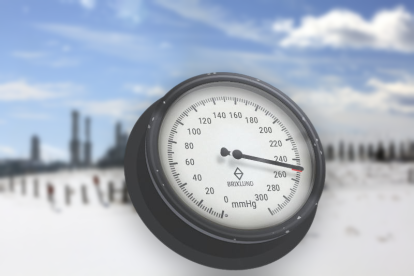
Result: 250
